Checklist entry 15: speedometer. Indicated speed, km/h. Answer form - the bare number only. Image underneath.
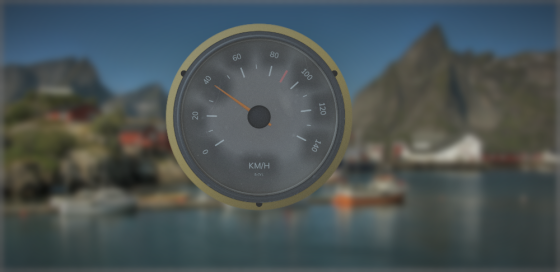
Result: 40
